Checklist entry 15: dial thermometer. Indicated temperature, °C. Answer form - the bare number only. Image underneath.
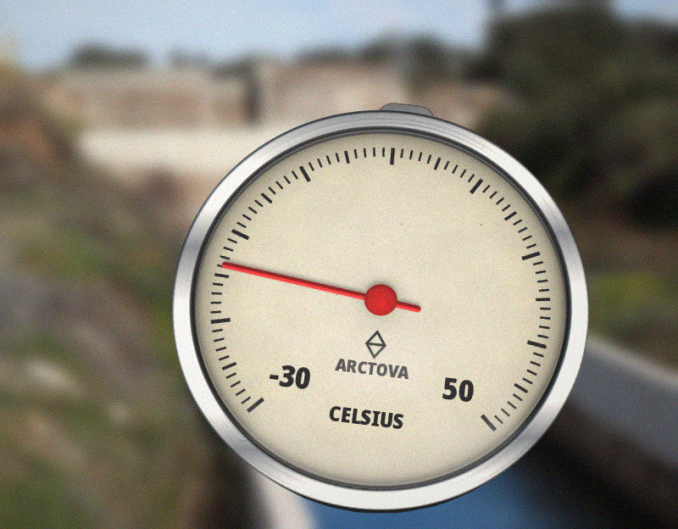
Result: -14
